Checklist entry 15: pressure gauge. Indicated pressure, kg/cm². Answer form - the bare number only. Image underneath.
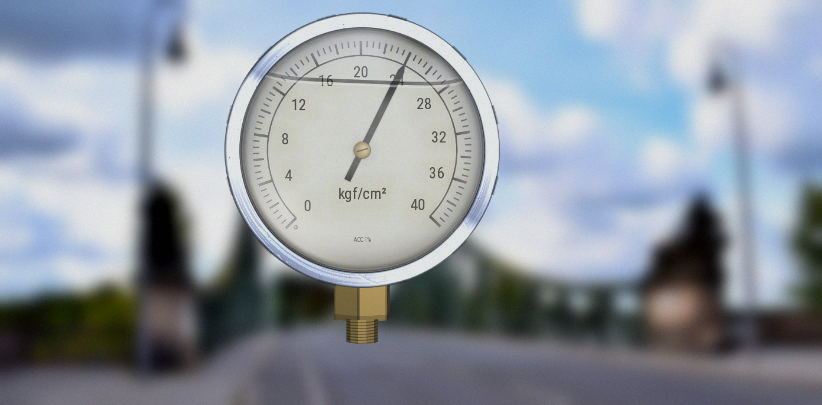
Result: 24
